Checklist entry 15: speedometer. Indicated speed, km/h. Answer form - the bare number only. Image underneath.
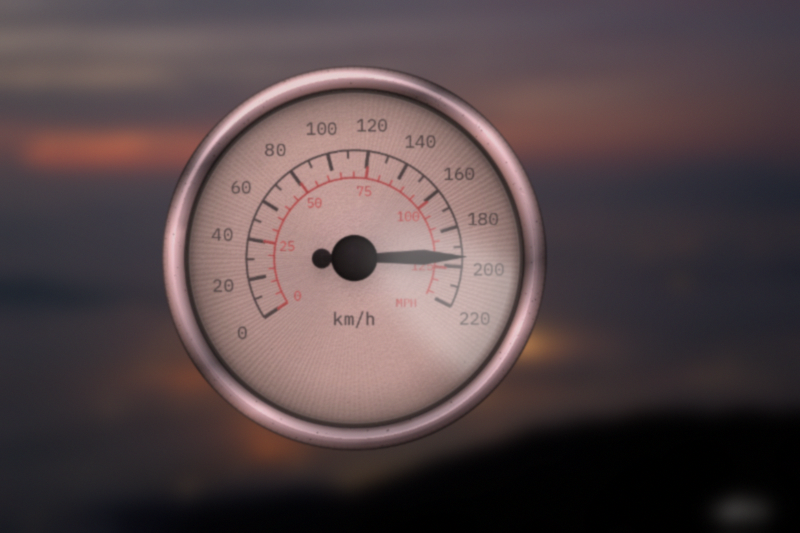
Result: 195
